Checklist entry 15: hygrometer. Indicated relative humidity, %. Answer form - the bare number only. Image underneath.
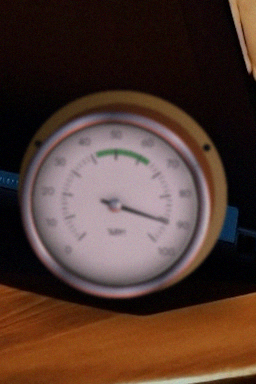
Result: 90
